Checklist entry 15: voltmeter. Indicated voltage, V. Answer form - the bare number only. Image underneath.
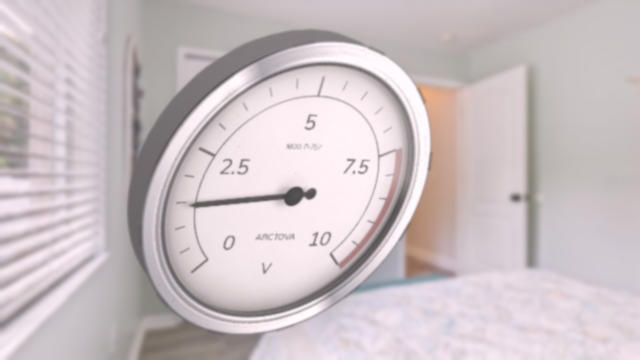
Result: 1.5
